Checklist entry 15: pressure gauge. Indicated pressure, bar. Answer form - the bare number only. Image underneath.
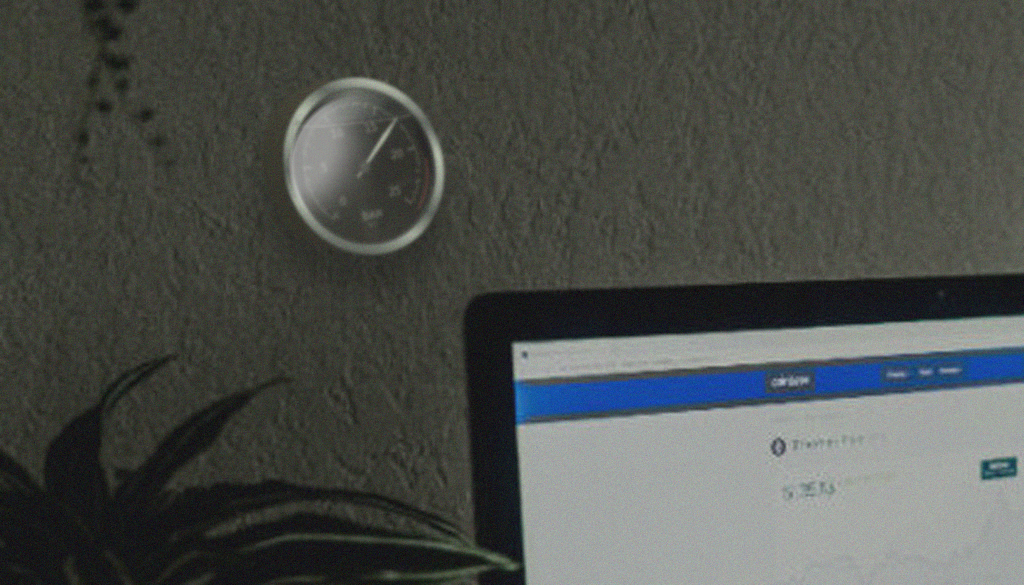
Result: 17
